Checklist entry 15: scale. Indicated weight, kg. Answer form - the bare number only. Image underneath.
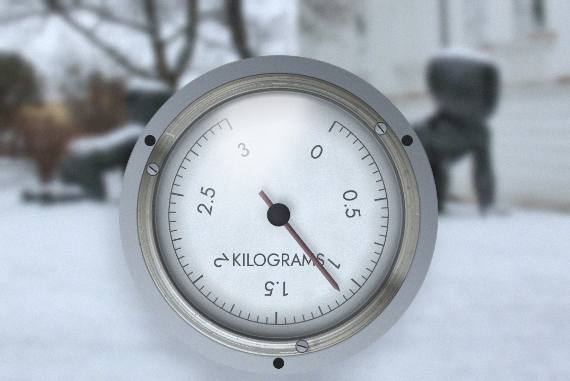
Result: 1.1
